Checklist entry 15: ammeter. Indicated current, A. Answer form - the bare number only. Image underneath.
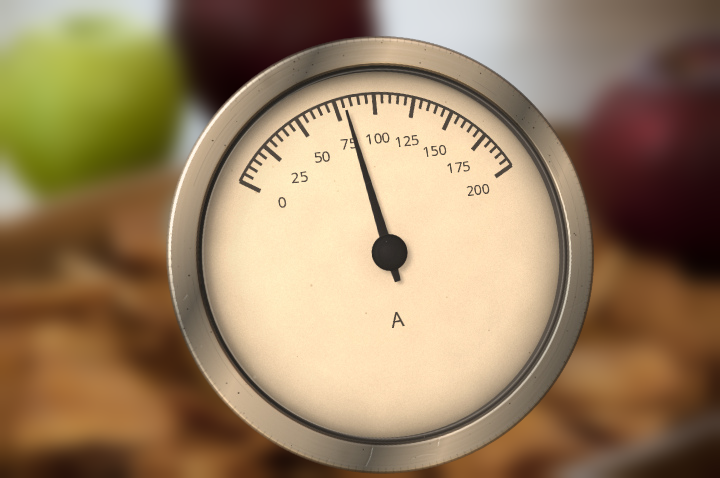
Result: 80
